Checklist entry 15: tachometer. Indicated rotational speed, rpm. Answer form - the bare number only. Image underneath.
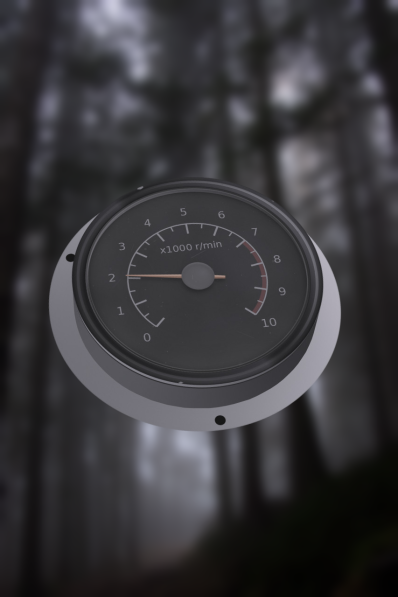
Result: 2000
